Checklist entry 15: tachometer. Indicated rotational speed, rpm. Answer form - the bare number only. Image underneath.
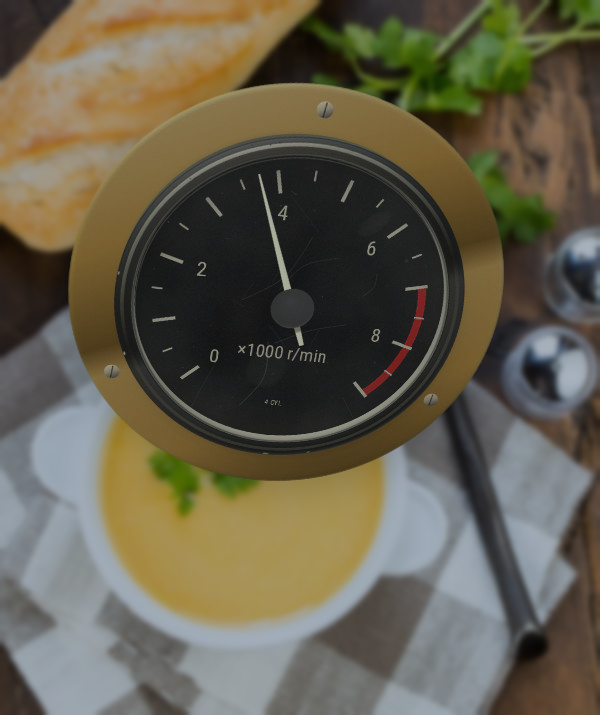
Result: 3750
